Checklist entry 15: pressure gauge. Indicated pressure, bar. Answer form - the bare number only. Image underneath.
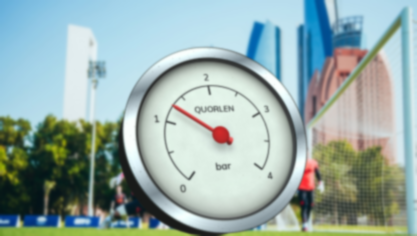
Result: 1.25
